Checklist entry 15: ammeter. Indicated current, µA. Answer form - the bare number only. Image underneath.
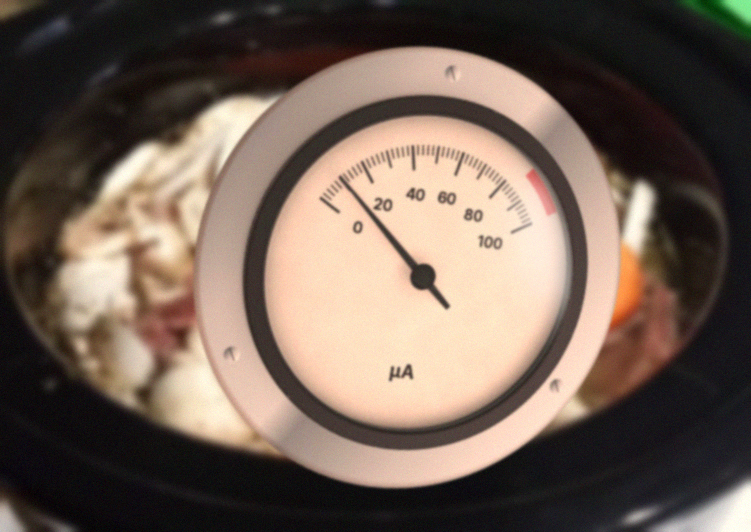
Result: 10
